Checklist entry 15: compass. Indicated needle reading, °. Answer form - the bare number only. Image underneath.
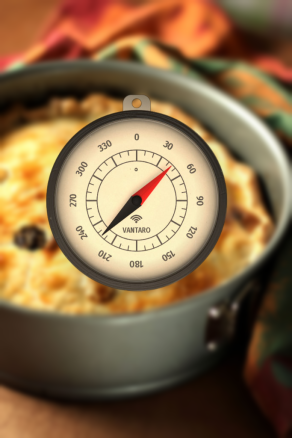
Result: 45
